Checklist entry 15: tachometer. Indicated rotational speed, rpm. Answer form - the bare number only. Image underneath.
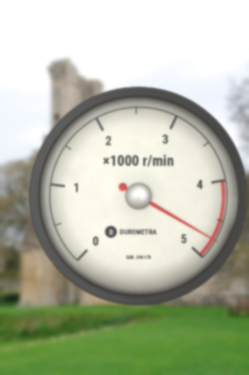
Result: 4750
